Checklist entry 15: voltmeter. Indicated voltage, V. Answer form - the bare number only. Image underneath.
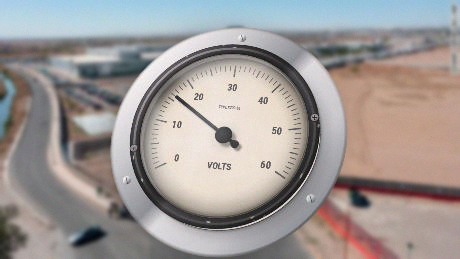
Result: 16
